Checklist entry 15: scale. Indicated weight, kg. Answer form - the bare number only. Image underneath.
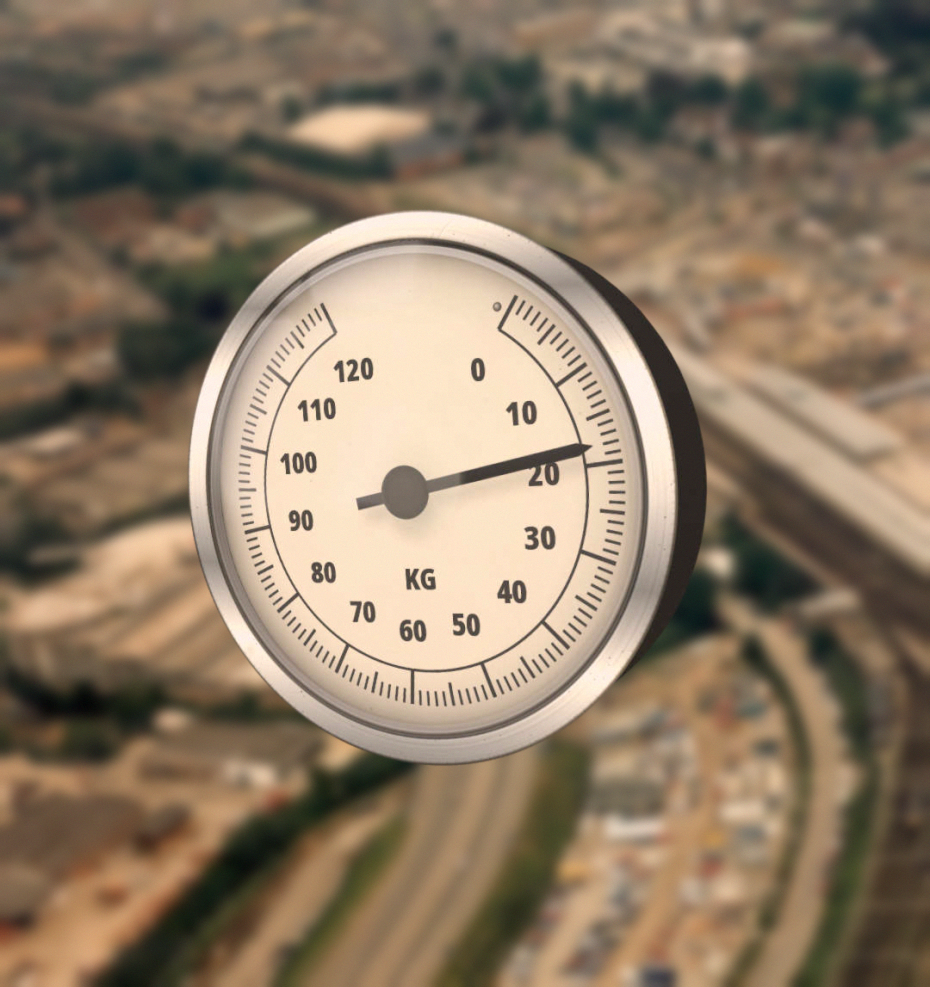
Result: 18
